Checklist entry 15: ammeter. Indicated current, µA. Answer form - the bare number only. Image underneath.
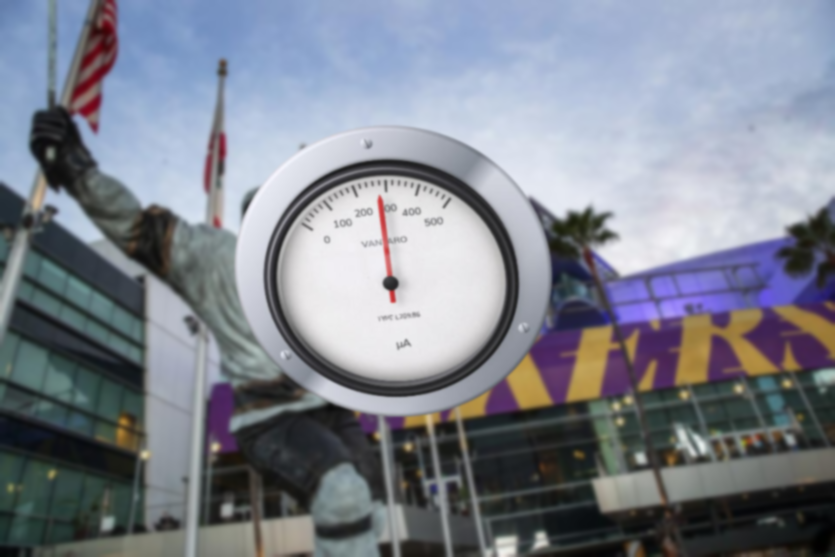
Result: 280
